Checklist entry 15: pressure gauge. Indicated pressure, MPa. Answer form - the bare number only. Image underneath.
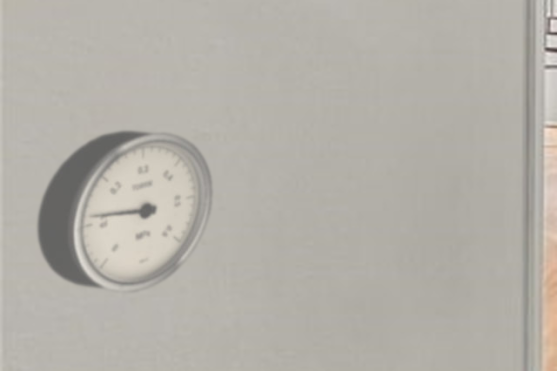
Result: 0.12
